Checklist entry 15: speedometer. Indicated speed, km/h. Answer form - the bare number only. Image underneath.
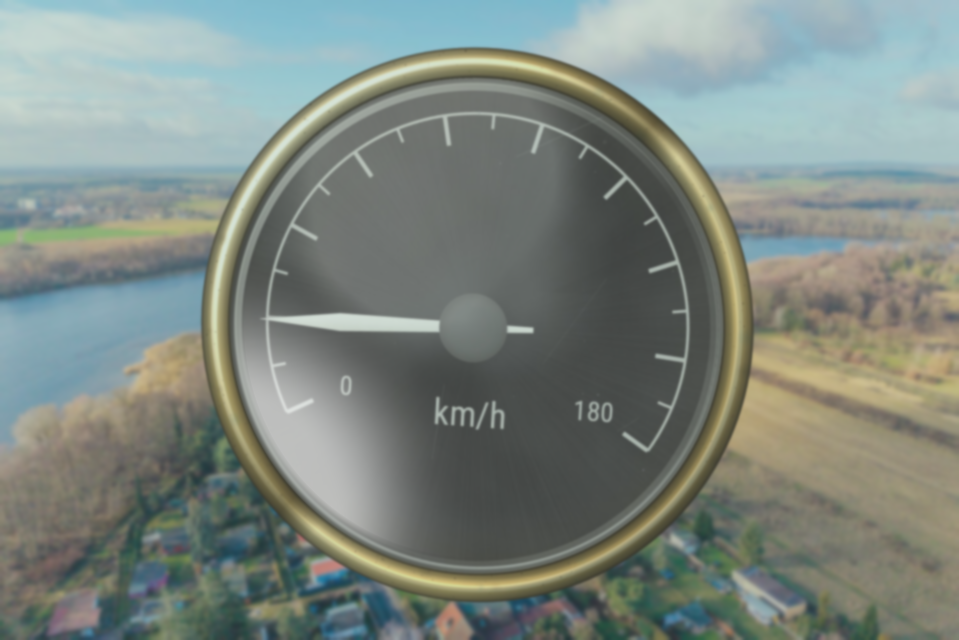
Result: 20
